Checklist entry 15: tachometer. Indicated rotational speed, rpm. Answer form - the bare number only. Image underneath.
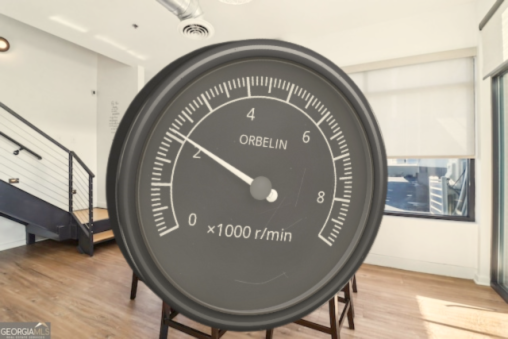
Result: 2100
